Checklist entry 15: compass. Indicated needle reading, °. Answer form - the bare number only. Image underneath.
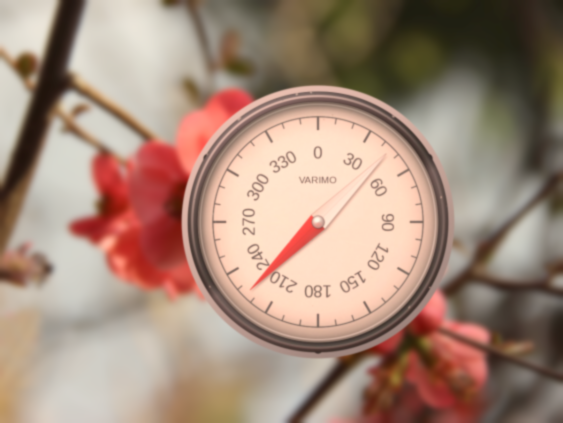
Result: 225
